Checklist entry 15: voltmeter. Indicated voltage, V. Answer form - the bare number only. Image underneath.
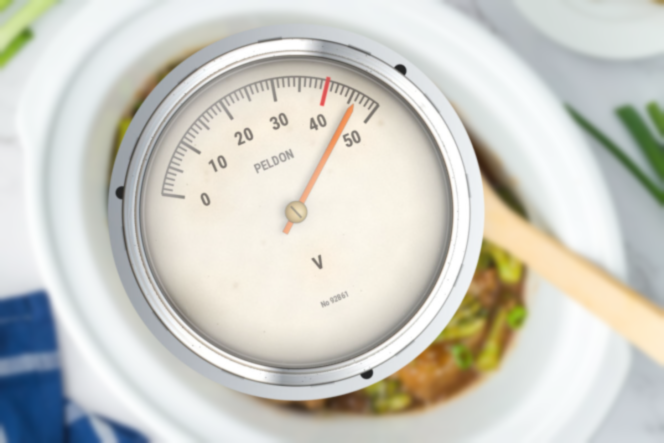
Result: 46
